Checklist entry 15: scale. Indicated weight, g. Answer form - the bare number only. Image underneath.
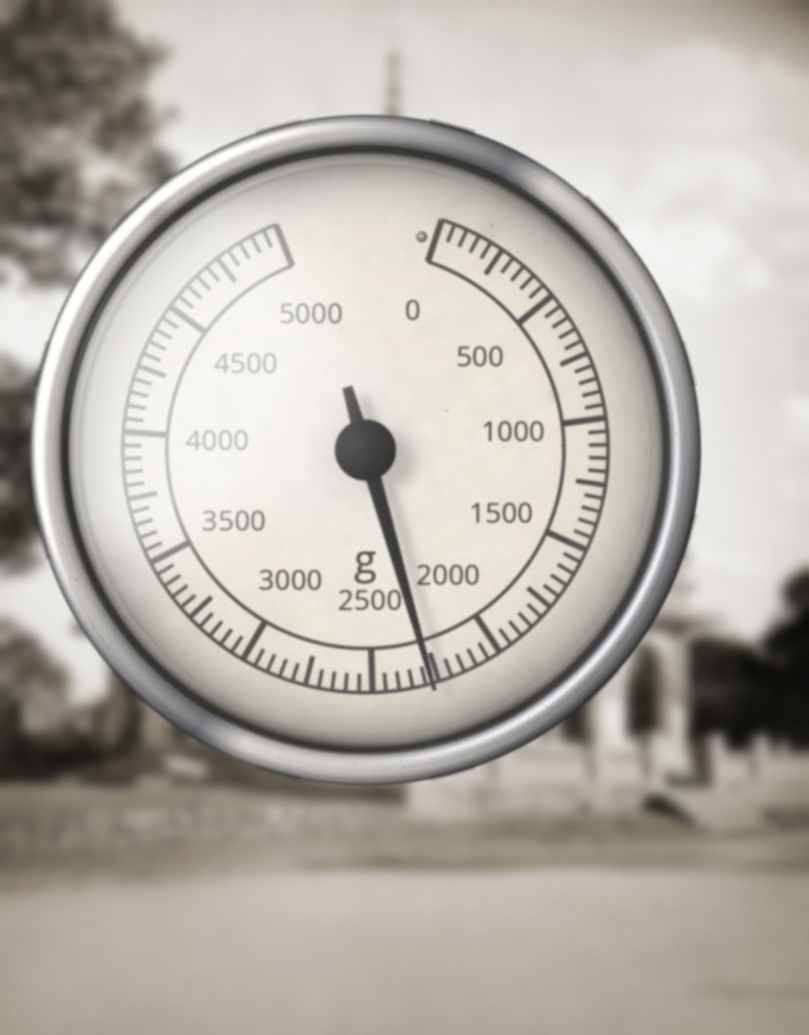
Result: 2275
